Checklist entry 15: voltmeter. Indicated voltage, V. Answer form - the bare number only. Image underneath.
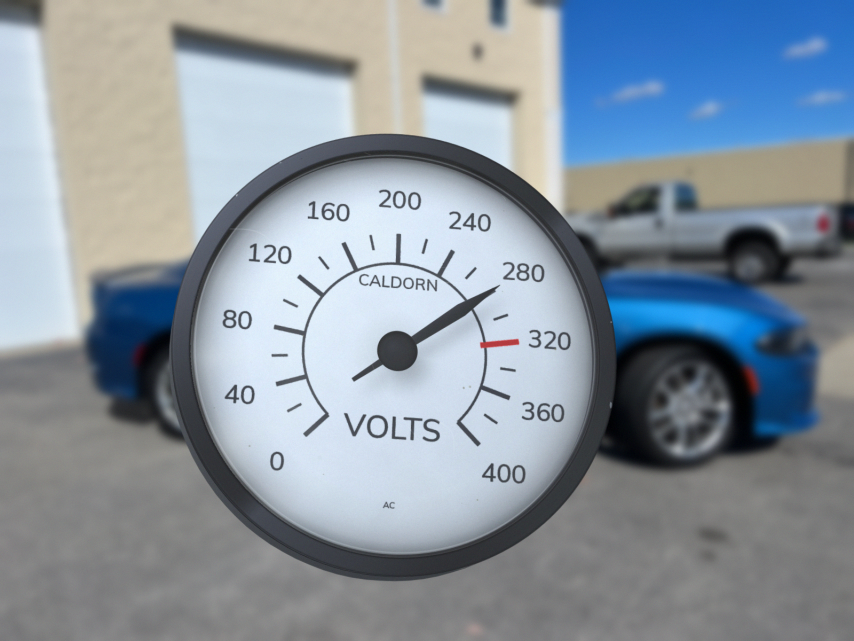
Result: 280
